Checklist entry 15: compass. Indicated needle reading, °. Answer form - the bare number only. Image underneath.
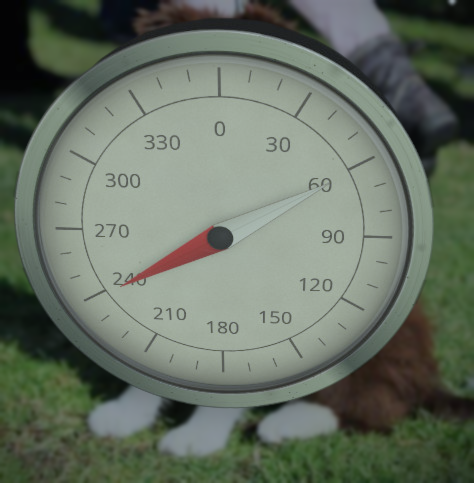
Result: 240
